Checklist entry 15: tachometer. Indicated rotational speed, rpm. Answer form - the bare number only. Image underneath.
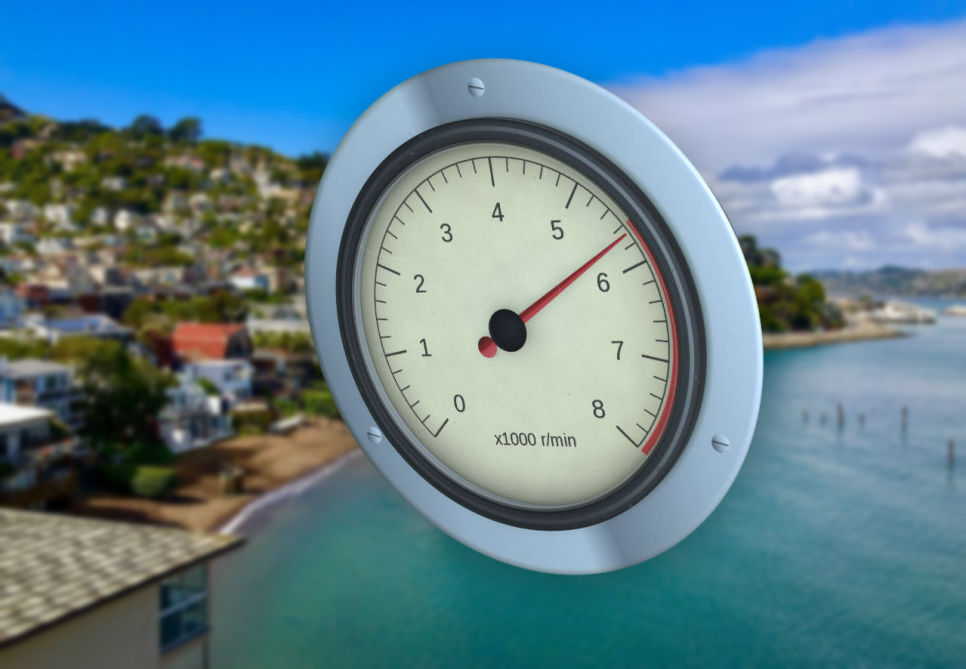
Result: 5700
